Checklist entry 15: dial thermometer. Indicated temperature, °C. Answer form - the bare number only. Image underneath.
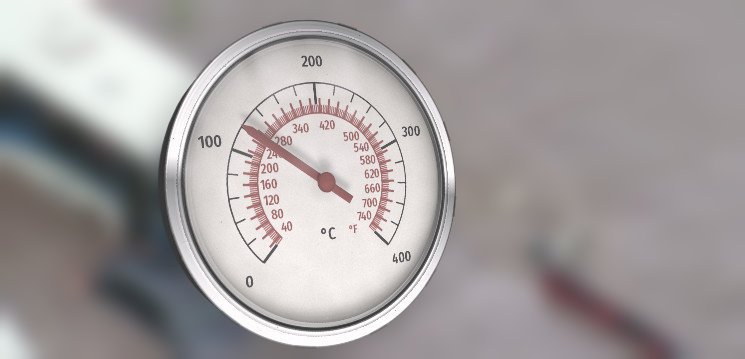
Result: 120
